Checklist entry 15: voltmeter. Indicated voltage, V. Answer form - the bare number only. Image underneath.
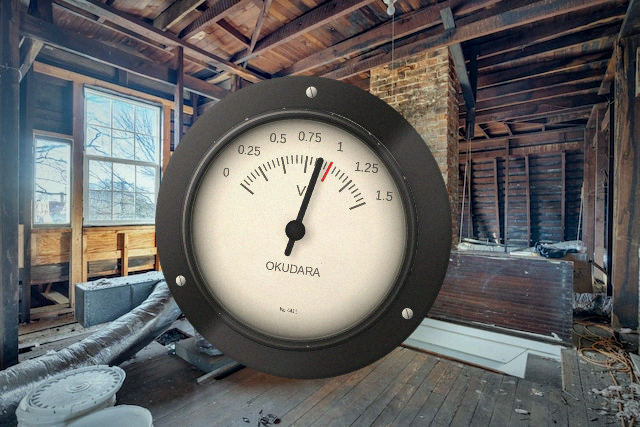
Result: 0.9
